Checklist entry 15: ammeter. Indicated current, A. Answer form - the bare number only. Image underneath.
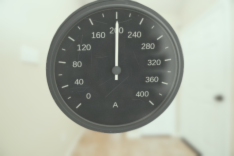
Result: 200
